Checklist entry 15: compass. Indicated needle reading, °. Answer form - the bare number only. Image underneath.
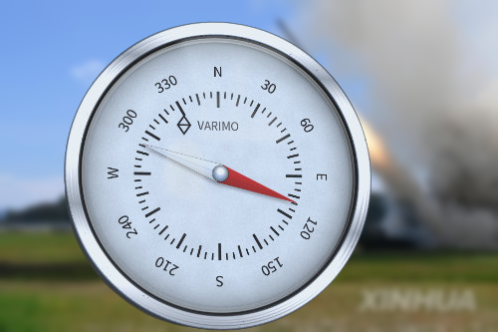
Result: 110
